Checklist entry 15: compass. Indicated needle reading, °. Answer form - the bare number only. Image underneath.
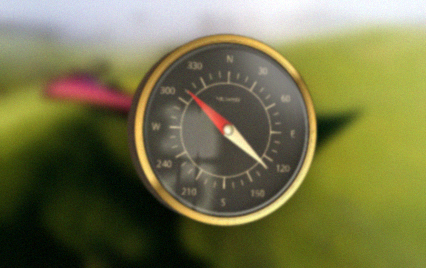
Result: 310
